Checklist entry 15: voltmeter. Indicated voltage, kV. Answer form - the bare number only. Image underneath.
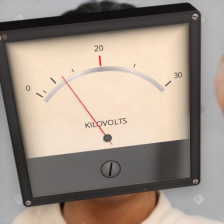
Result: 12.5
